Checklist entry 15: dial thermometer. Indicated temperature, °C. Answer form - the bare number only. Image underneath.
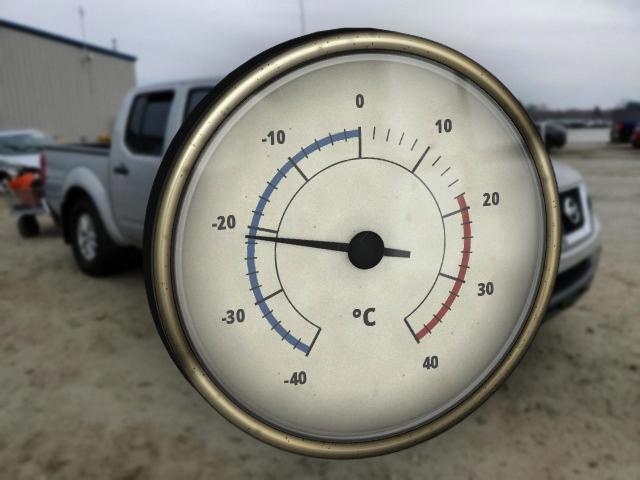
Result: -21
